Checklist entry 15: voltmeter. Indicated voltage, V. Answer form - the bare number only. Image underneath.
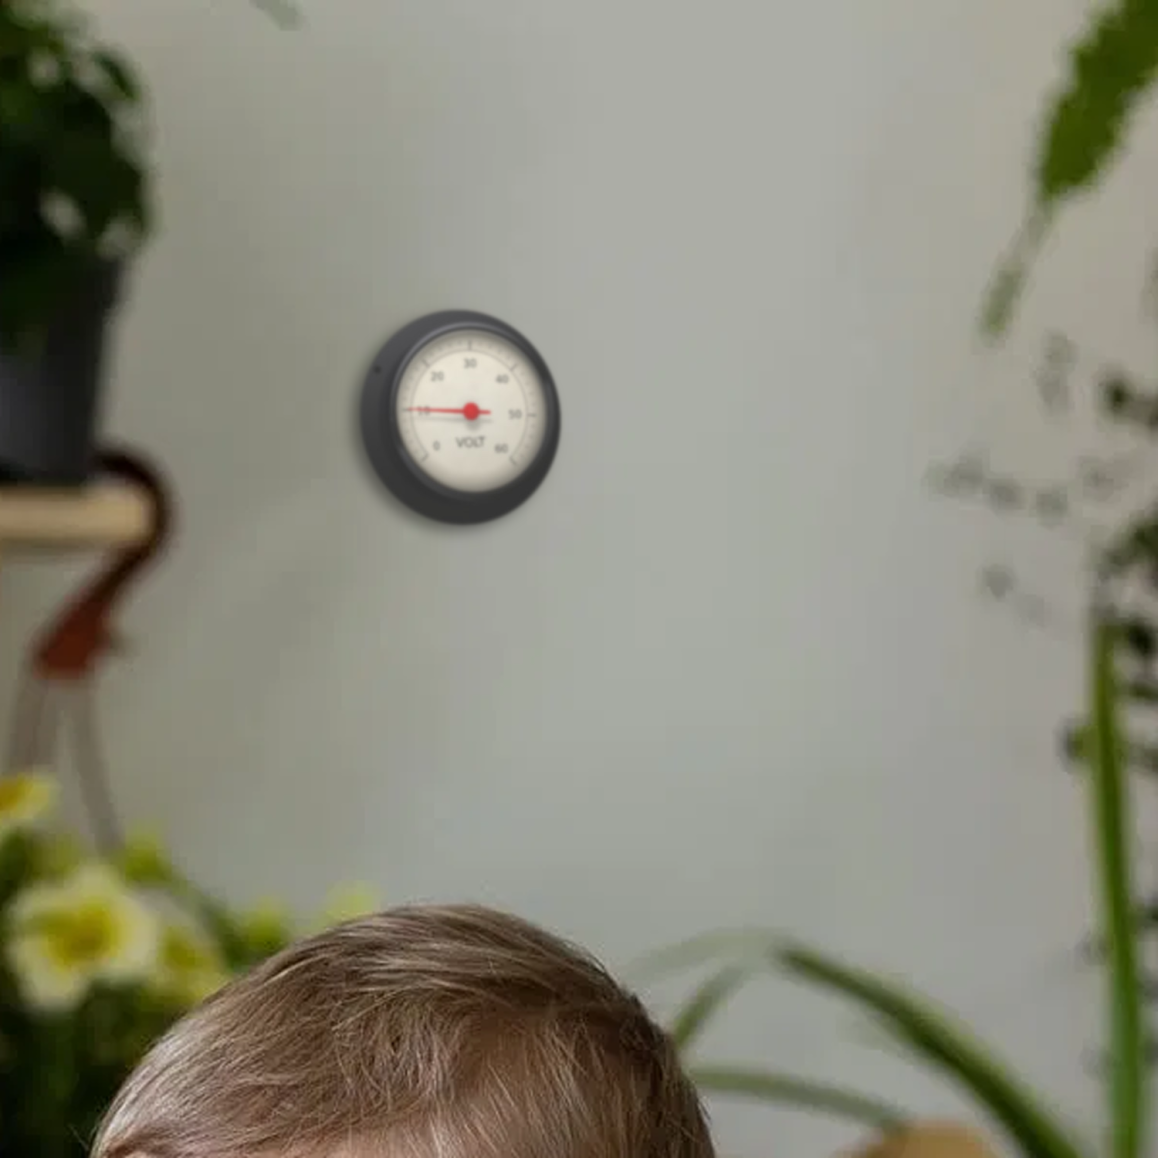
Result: 10
